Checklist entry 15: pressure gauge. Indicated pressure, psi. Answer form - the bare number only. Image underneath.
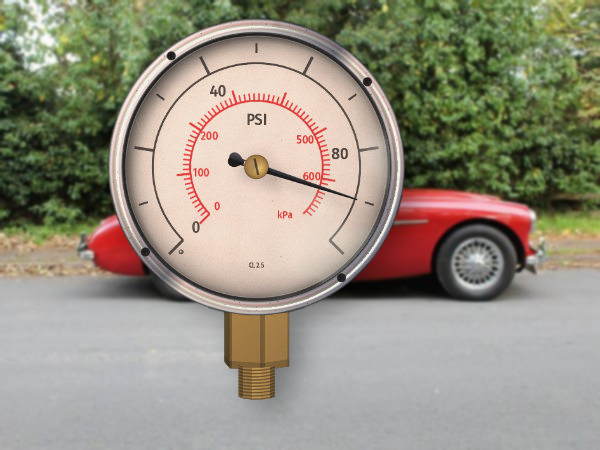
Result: 90
